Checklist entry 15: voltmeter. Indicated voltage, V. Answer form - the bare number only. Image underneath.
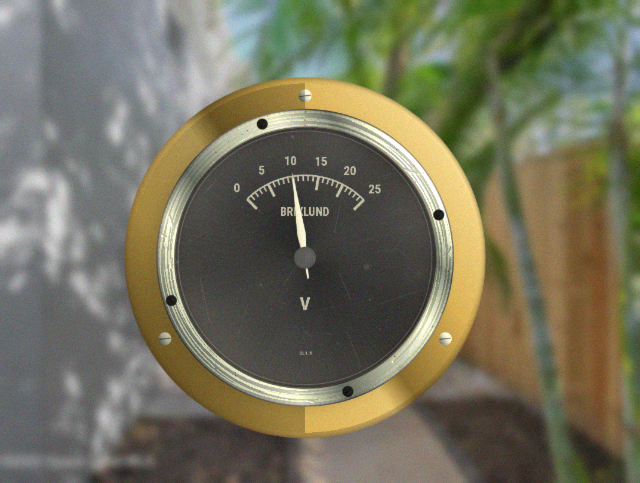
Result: 10
